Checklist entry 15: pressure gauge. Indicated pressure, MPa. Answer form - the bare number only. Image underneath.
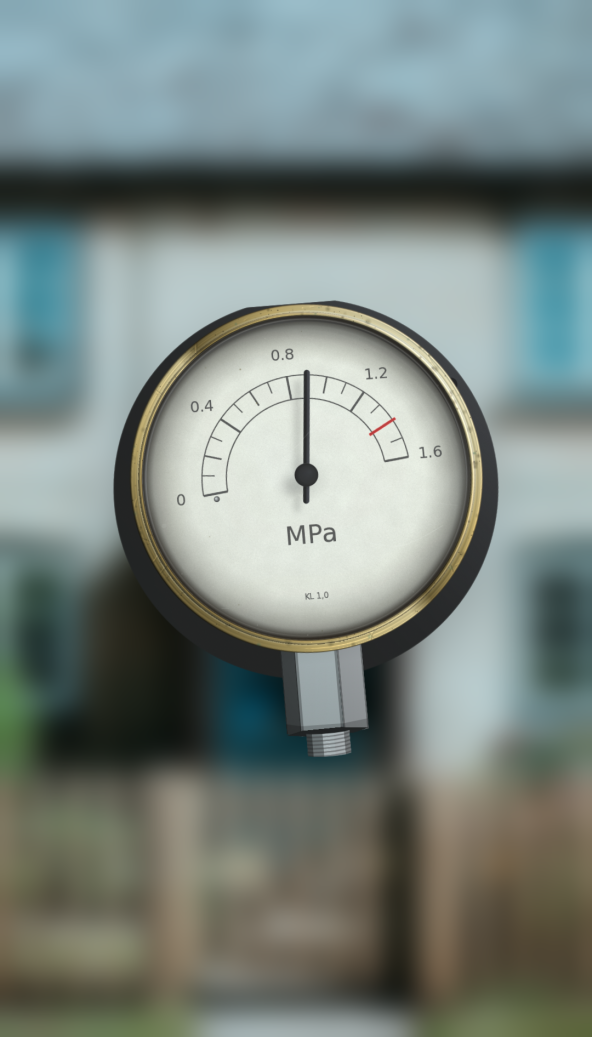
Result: 0.9
